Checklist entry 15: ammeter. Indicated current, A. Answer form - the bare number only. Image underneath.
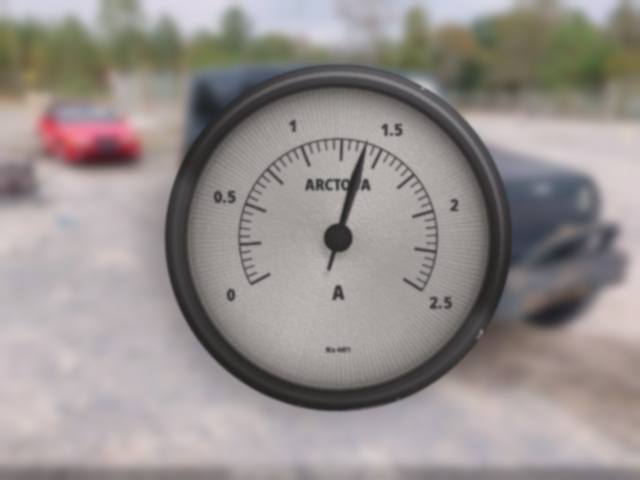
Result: 1.4
